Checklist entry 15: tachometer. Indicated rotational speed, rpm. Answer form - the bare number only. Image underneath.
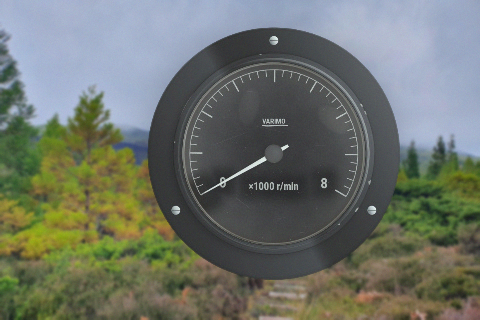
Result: 0
